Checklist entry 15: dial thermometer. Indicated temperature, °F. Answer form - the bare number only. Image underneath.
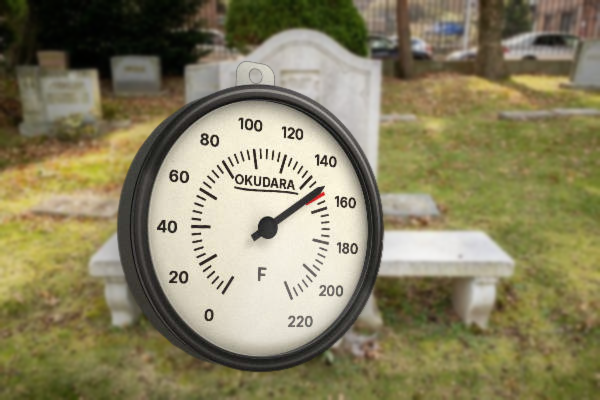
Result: 148
